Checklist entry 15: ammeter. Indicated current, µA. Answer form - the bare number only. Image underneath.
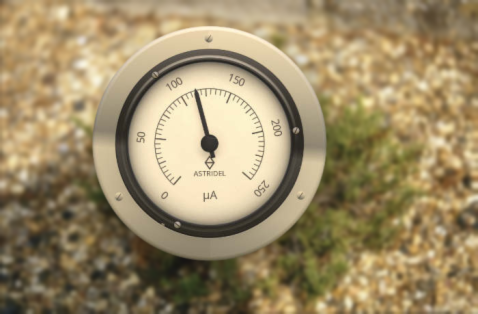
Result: 115
